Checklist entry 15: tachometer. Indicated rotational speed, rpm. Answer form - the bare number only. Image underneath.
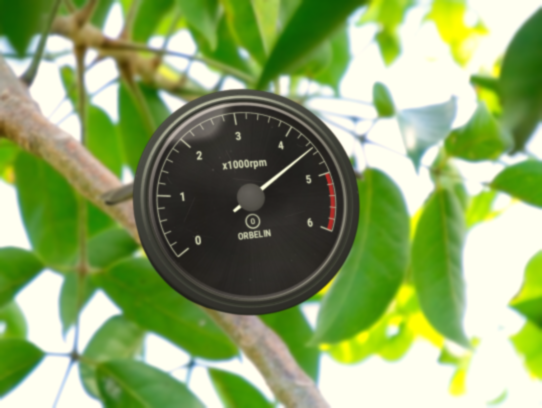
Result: 4500
